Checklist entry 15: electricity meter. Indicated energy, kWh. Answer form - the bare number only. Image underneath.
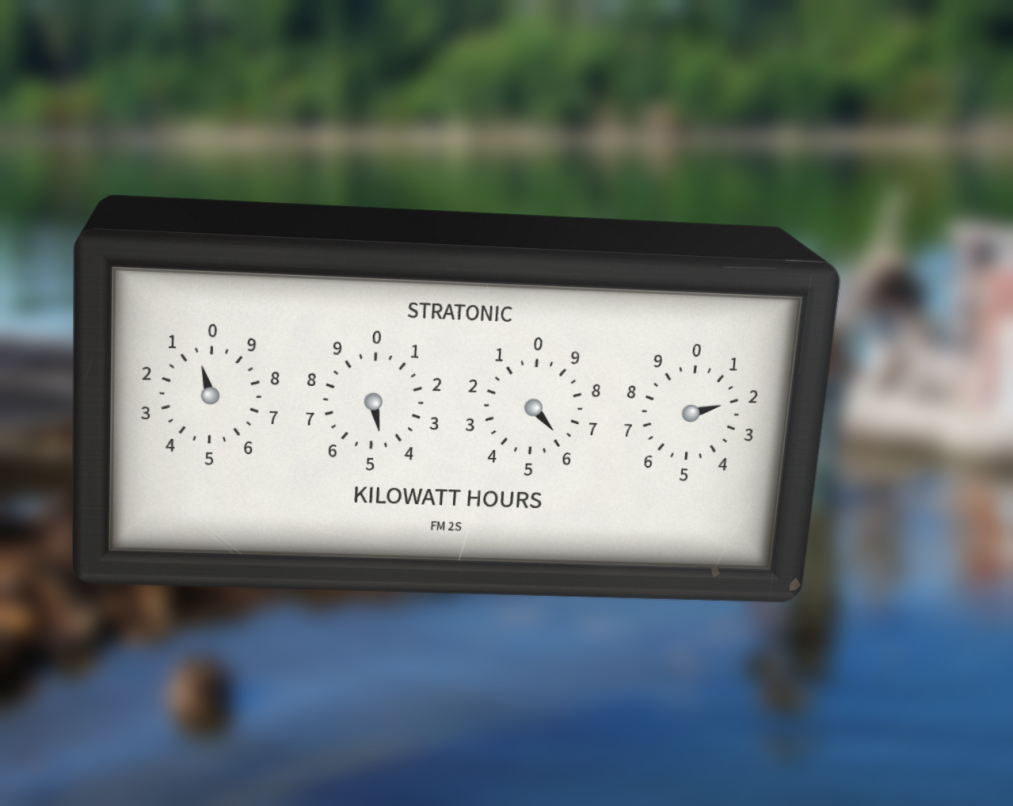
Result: 462
